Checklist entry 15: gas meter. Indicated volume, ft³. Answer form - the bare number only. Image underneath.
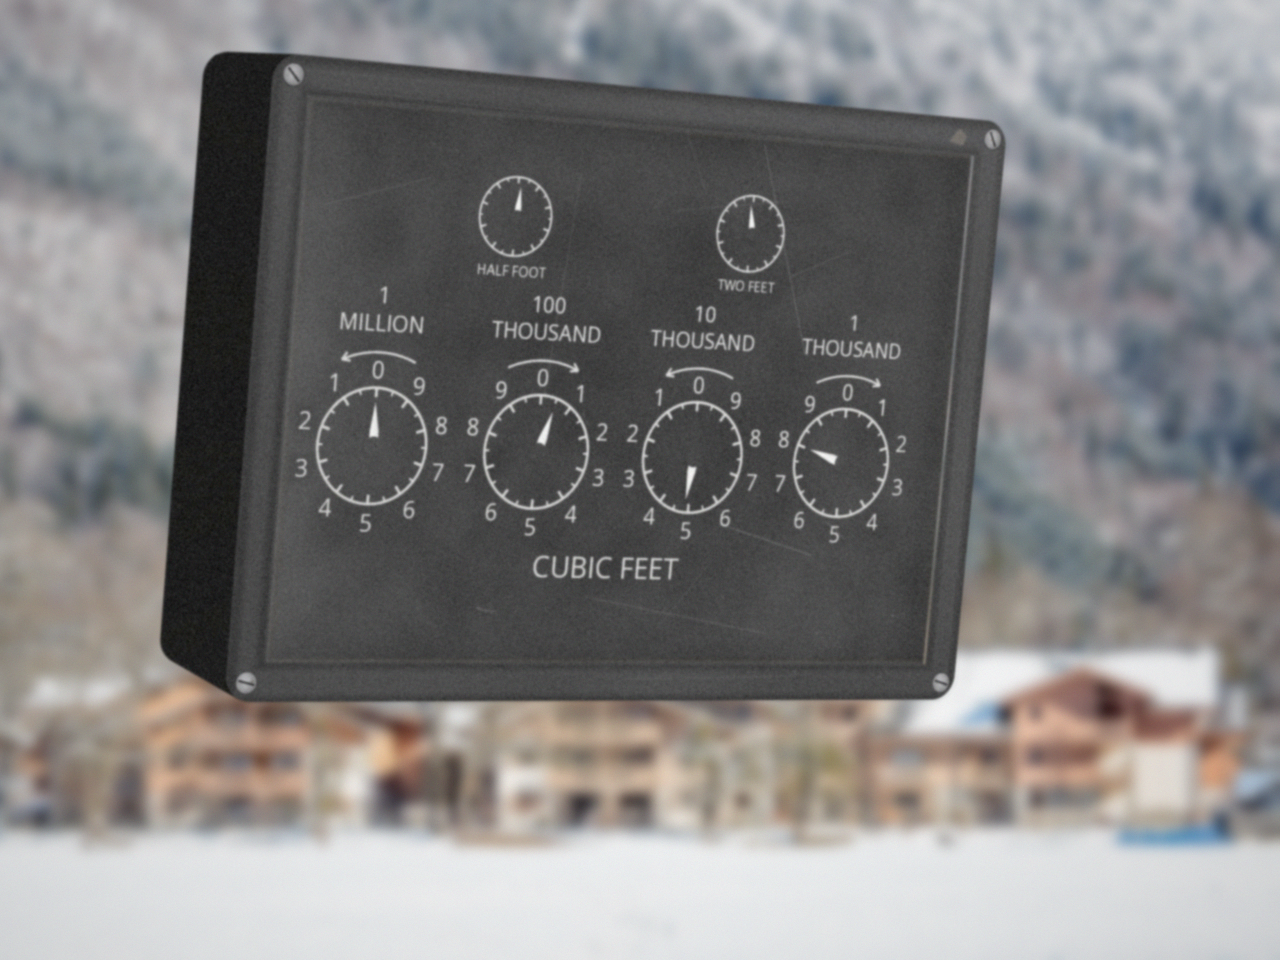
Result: 4800
